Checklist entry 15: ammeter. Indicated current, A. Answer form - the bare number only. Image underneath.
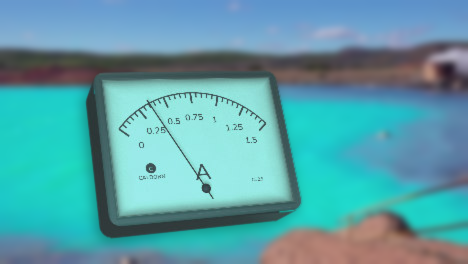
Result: 0.35
